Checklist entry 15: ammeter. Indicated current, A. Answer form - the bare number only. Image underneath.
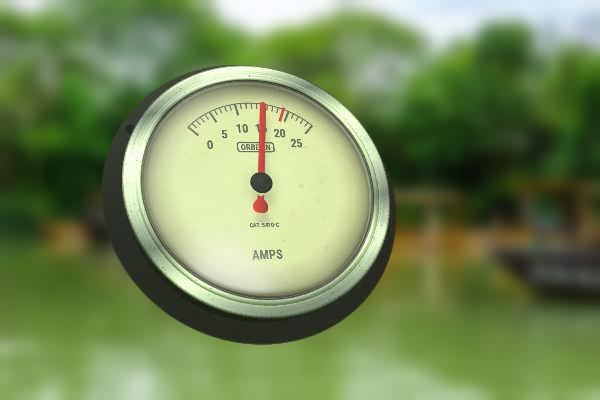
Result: 15
